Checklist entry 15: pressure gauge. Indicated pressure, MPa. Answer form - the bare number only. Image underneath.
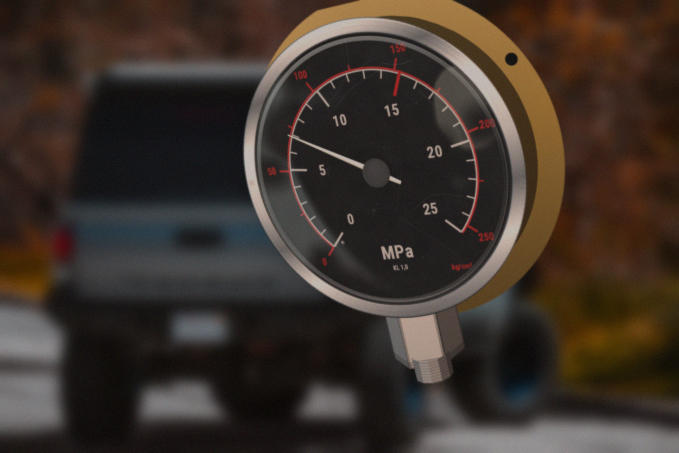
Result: 7
